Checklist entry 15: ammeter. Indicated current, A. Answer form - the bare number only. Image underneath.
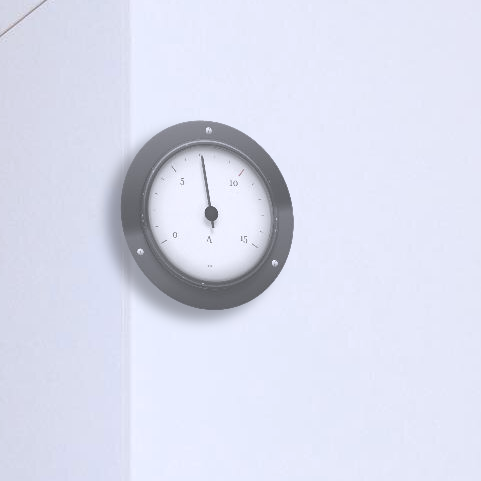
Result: 7
